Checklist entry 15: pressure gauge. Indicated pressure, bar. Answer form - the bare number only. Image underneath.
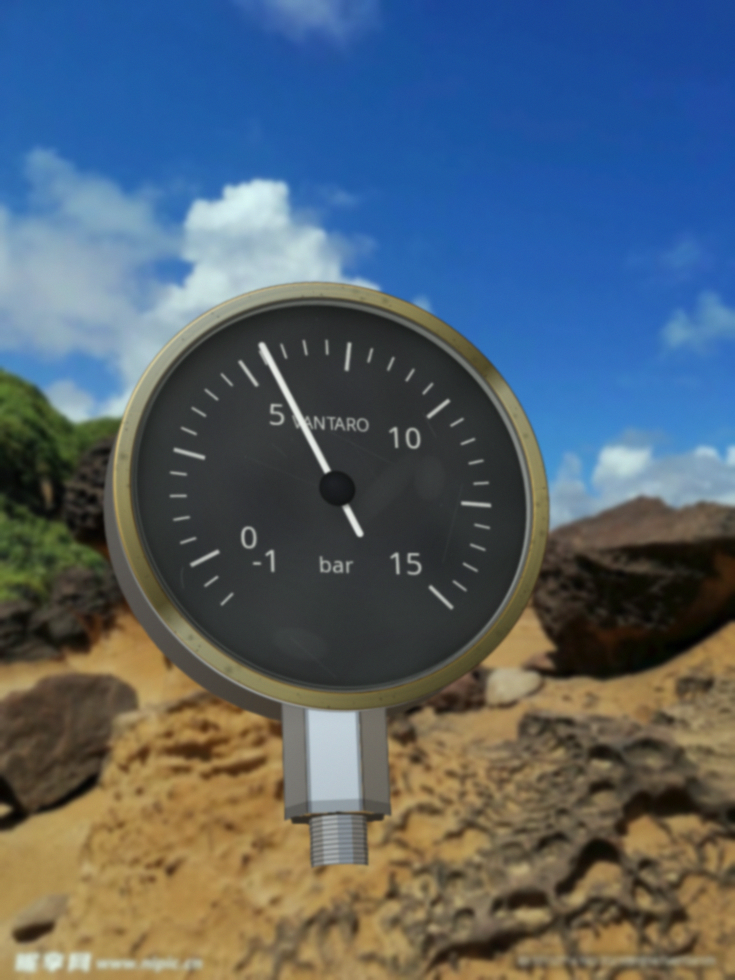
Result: 5.5
